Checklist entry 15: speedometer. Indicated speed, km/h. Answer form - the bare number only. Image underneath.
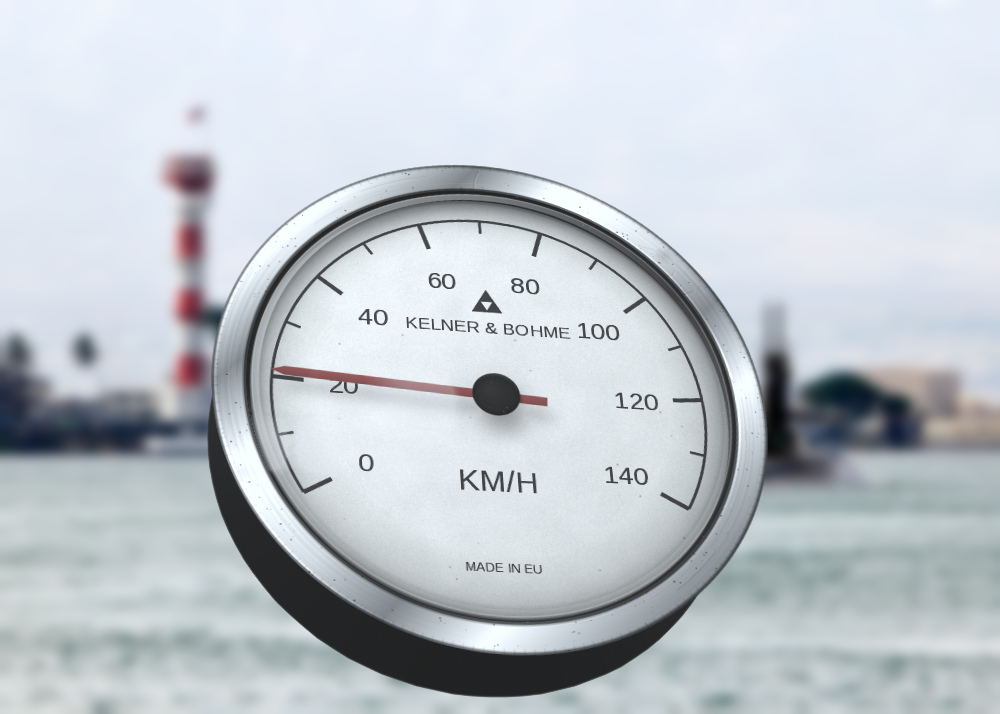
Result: 20
